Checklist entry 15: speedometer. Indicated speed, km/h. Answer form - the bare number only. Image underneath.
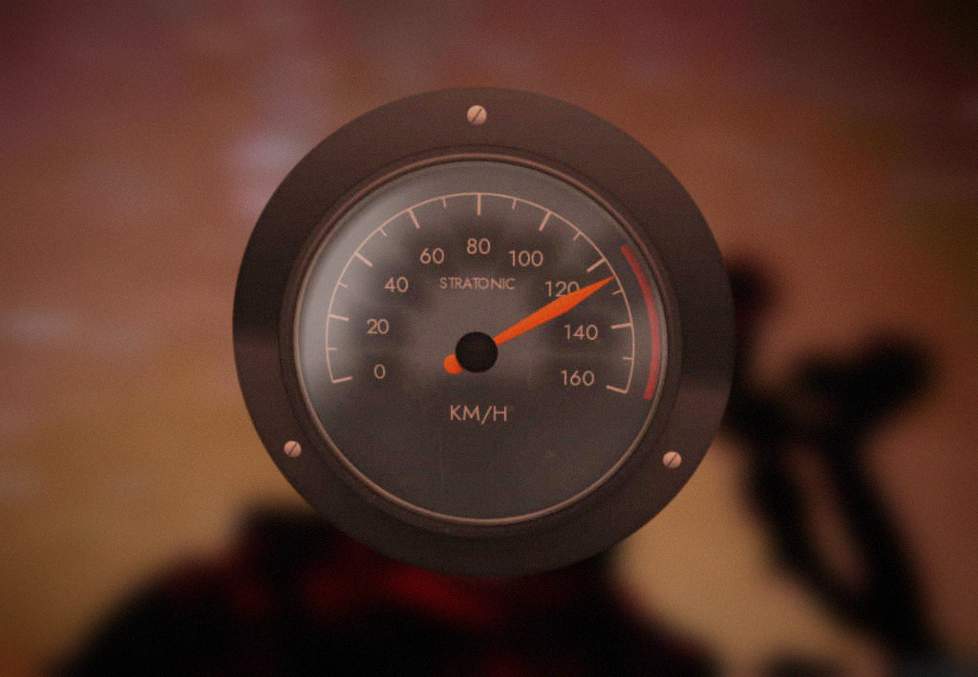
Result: 125
